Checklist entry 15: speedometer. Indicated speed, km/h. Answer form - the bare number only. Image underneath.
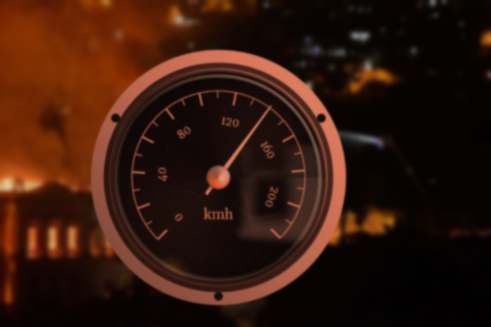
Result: 140
